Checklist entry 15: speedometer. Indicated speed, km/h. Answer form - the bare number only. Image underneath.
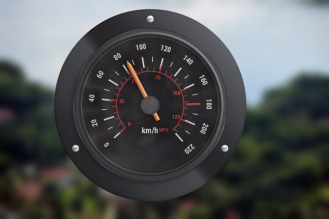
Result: 85
